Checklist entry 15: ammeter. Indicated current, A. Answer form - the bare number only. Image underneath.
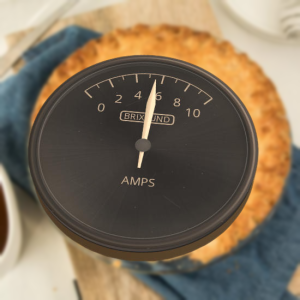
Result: 5.5
